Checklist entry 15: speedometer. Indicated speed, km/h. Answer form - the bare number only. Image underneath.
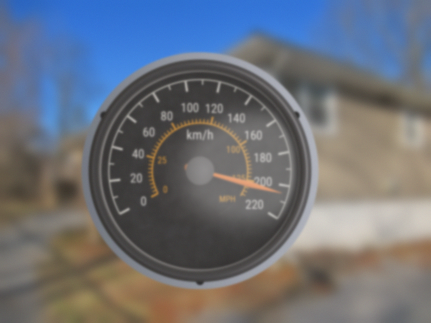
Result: 205
